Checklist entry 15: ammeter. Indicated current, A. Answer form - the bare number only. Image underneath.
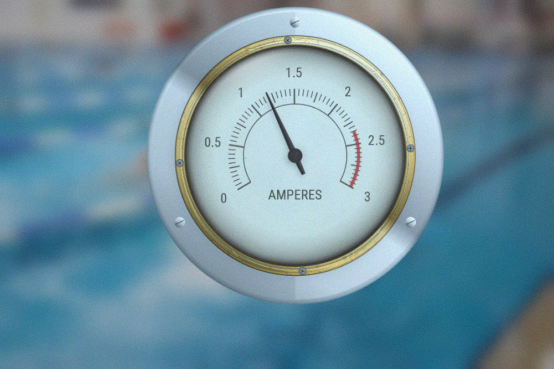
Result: 1.2
